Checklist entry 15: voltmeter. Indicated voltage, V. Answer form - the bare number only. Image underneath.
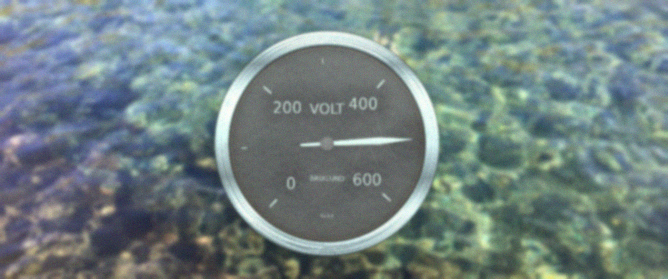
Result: 500
